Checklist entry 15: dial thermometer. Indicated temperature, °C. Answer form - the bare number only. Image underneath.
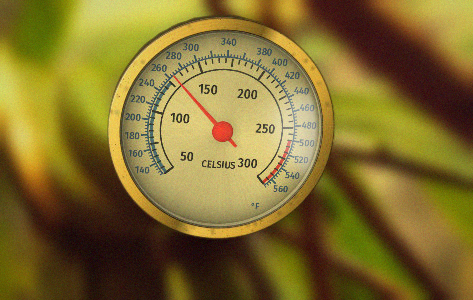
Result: 130
